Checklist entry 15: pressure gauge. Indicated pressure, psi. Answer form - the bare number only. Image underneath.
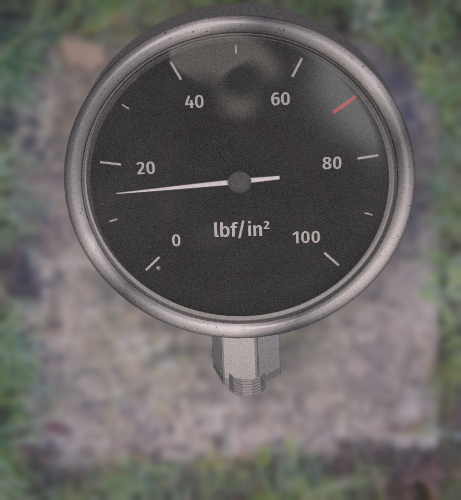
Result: 15
